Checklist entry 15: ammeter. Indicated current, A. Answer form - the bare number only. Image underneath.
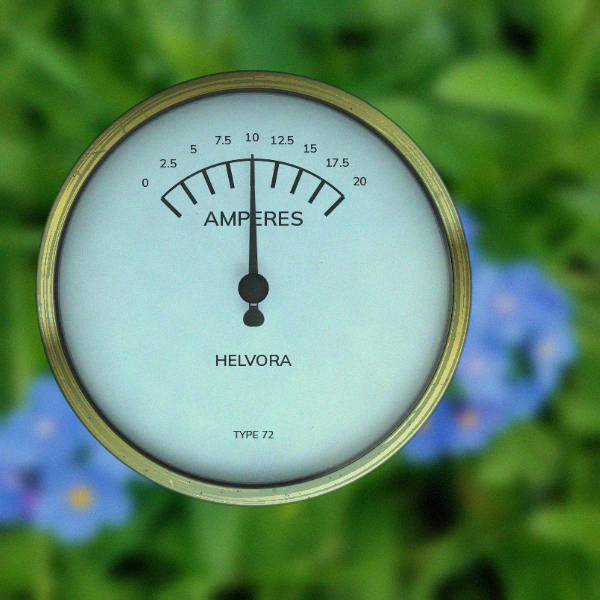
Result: 10
